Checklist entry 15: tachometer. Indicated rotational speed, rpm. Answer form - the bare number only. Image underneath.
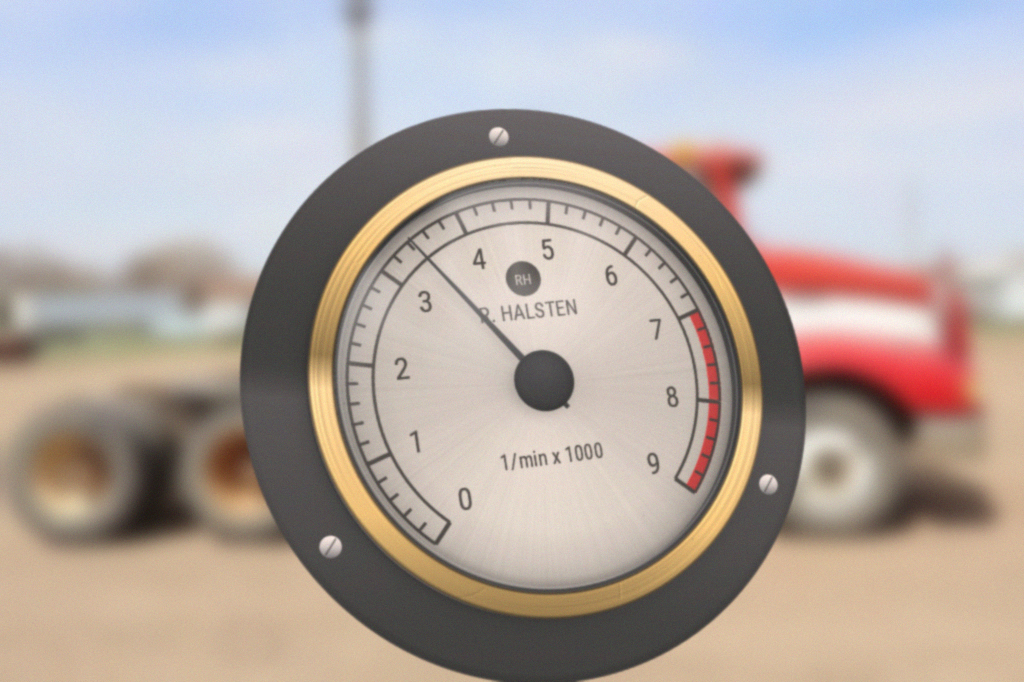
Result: 3400
